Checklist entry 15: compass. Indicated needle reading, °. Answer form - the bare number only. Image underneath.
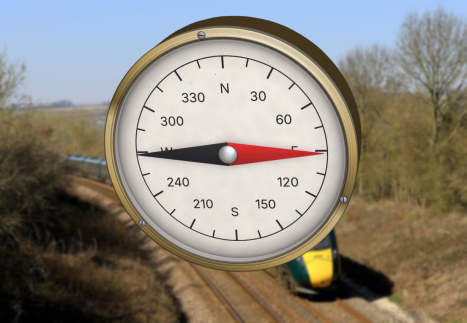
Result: 90
